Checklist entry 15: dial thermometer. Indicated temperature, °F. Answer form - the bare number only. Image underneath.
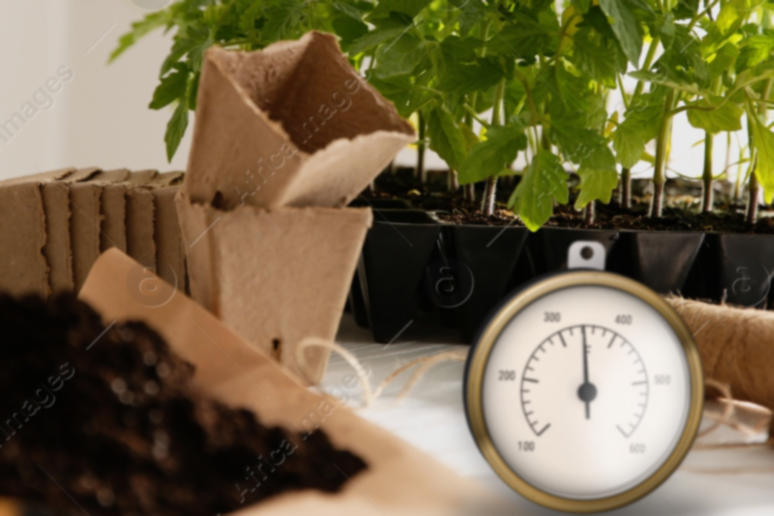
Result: 340
